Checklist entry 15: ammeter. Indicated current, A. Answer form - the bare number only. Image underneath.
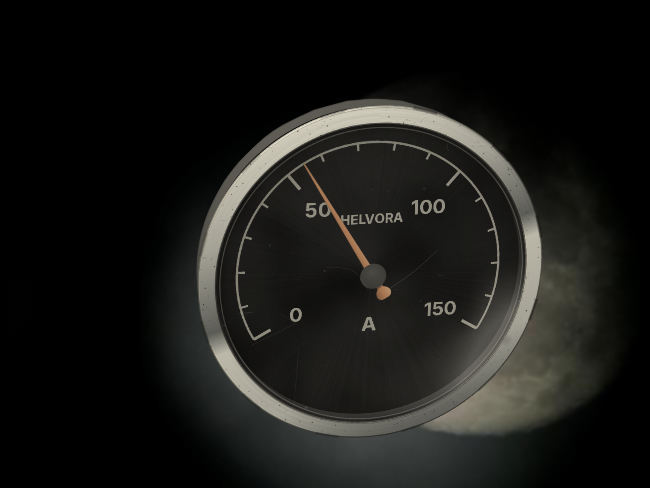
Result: 55
